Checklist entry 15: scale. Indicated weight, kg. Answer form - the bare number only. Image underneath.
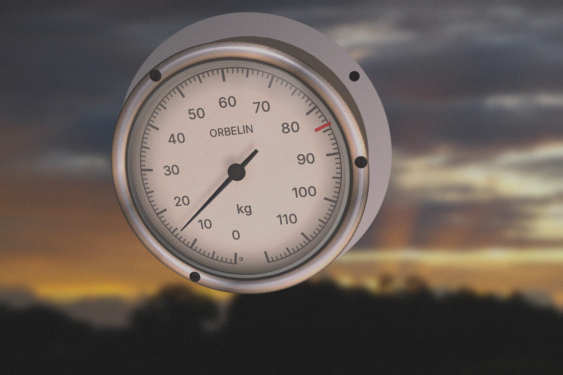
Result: 14
